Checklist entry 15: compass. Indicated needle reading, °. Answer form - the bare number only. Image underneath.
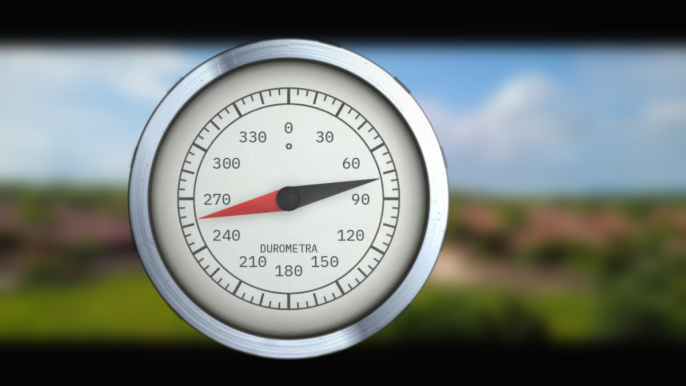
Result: 257.5
